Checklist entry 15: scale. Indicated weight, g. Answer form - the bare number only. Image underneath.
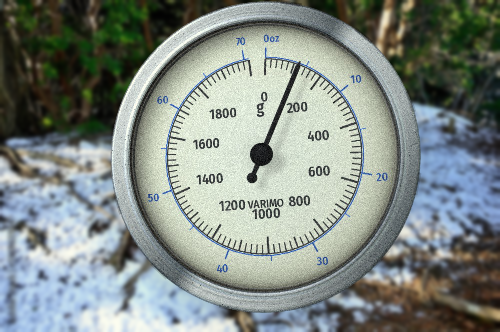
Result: 120
